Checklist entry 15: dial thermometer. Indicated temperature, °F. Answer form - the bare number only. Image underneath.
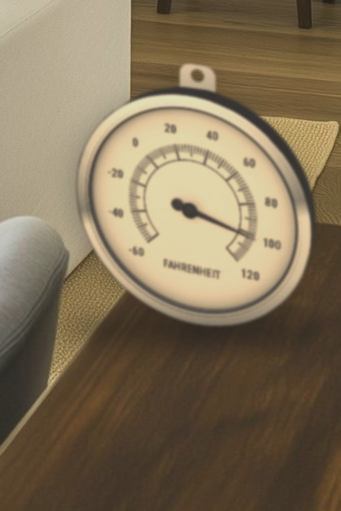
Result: 100
